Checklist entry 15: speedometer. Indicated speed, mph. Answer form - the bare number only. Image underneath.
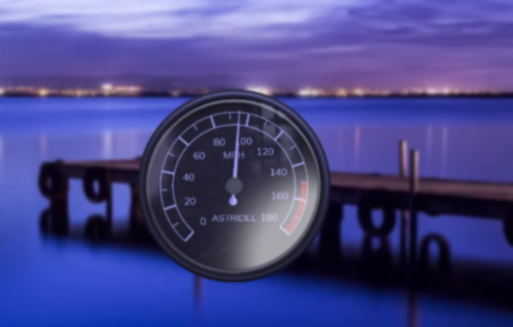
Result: 95
